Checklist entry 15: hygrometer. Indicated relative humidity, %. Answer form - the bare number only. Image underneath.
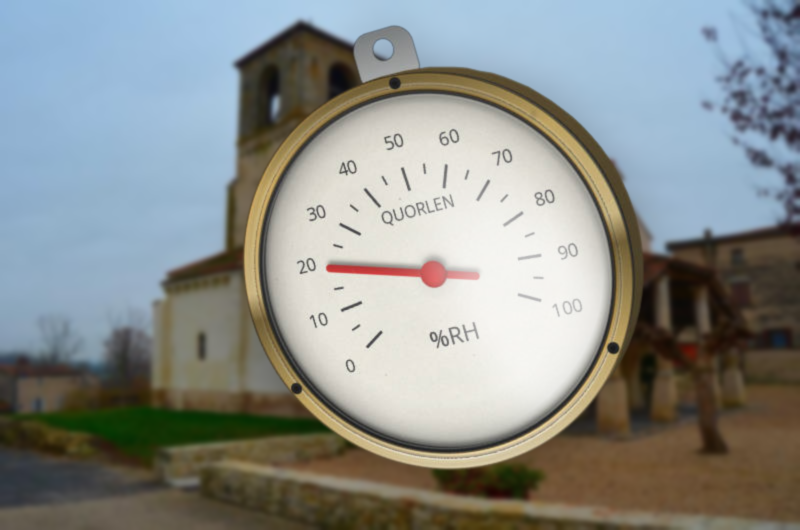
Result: 20
